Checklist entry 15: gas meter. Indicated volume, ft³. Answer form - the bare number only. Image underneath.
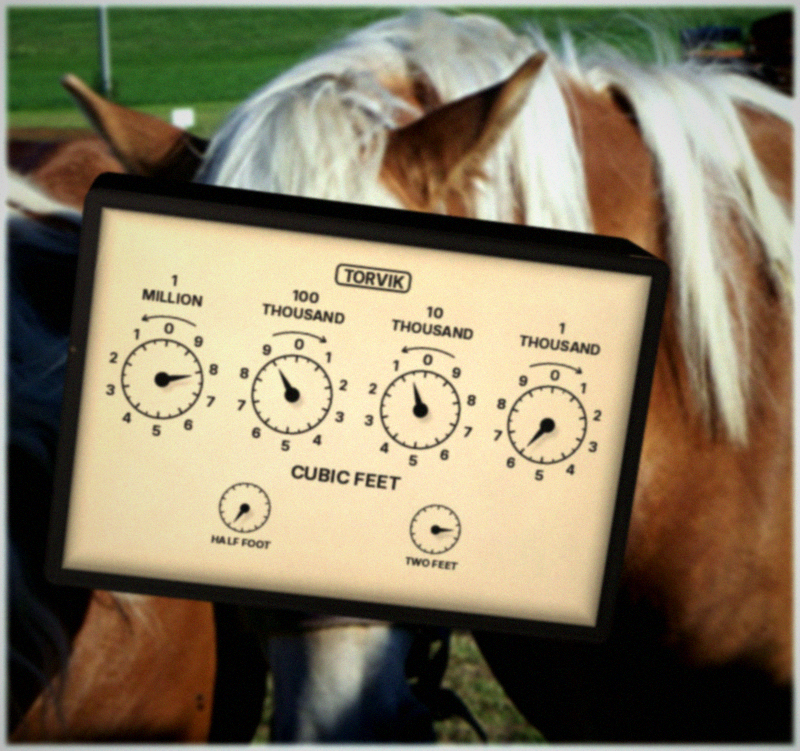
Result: 790600
